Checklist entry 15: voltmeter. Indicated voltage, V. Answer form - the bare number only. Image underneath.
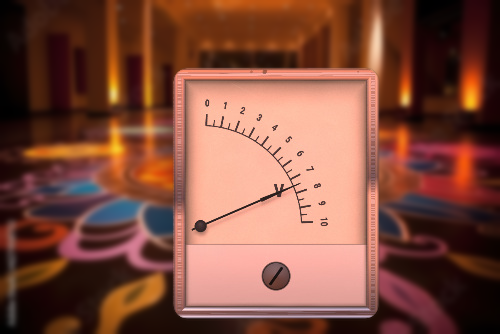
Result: 7.5
